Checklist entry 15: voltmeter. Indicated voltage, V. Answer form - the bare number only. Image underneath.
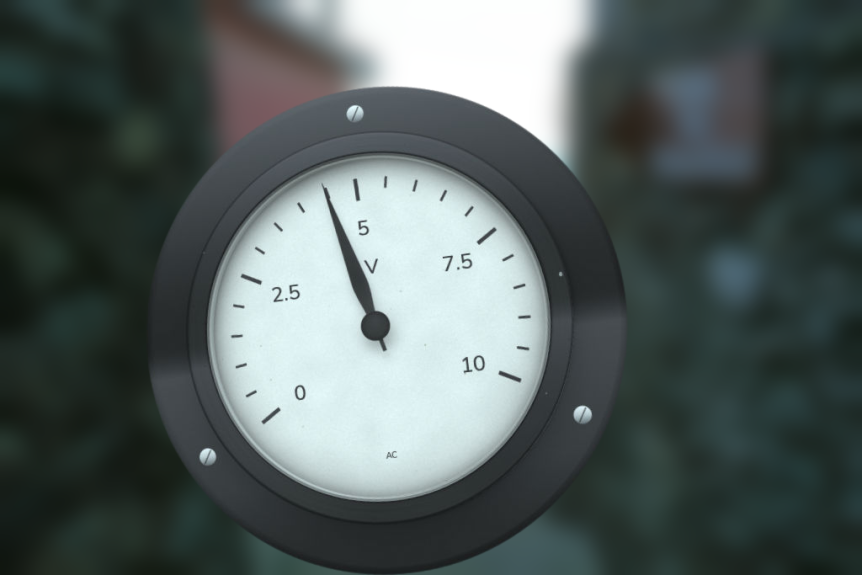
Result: 4.5
